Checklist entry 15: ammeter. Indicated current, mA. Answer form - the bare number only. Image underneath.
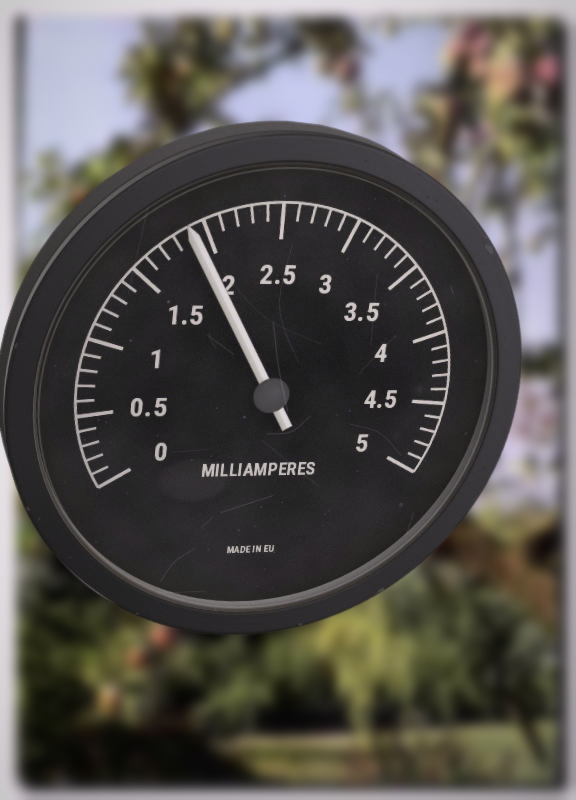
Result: 1.9
